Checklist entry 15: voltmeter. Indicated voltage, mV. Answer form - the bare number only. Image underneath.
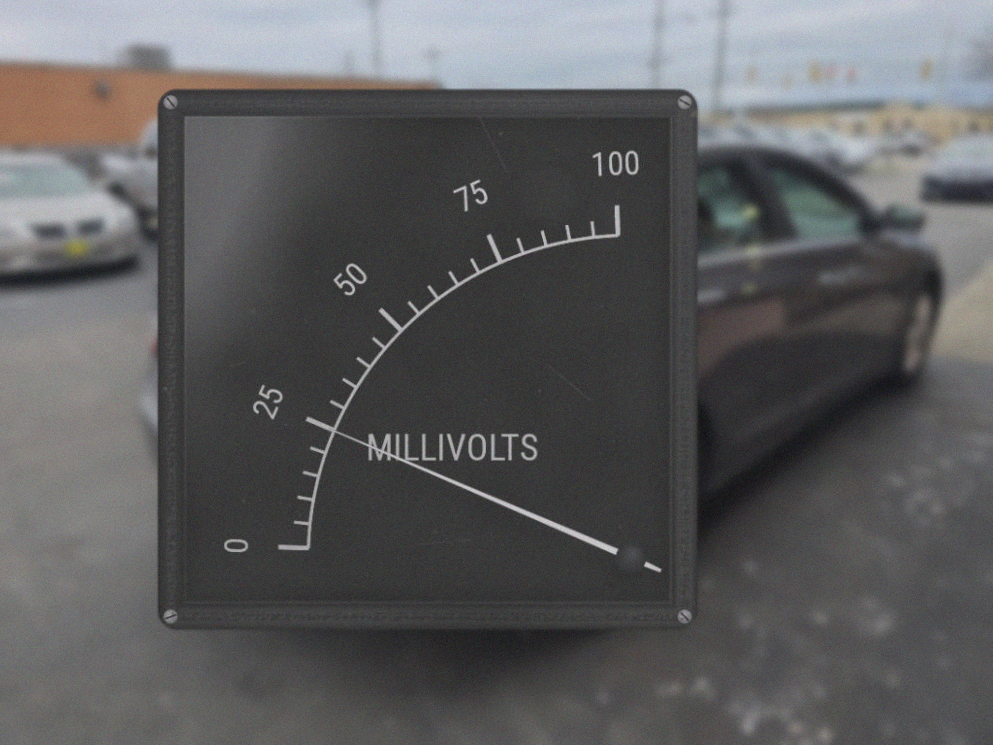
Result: 25
